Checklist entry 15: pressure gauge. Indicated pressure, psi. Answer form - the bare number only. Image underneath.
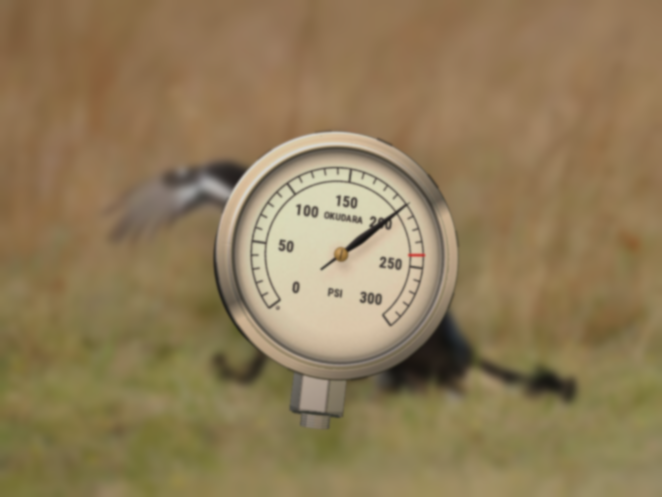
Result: 200
